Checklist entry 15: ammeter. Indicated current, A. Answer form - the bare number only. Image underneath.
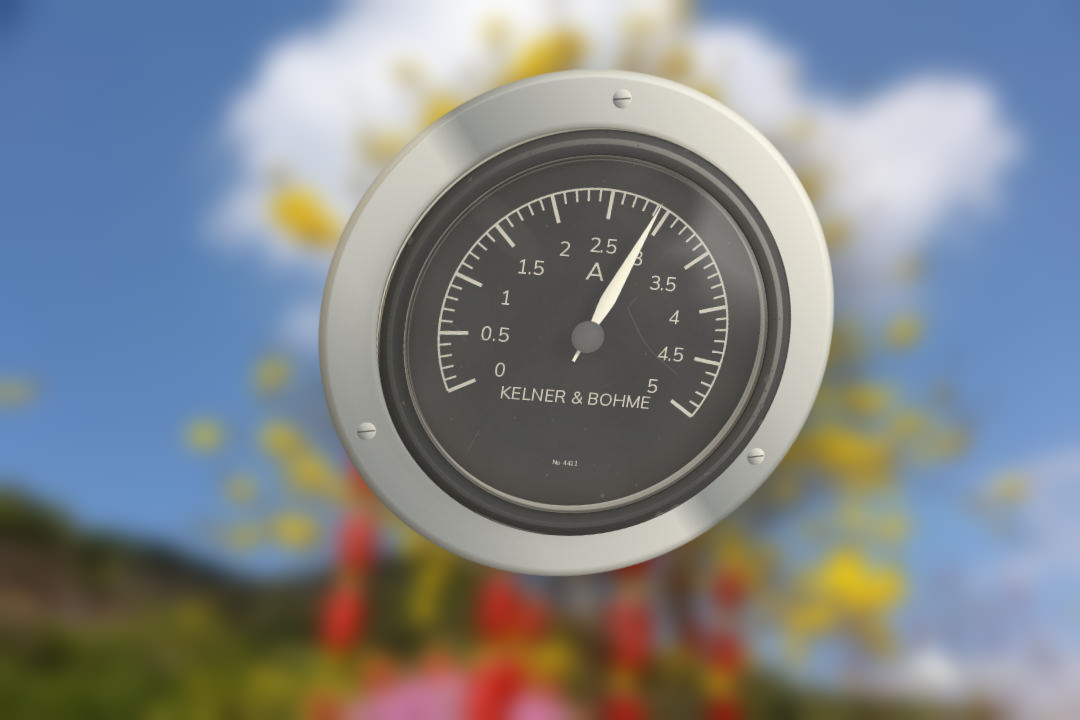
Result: 2.9
